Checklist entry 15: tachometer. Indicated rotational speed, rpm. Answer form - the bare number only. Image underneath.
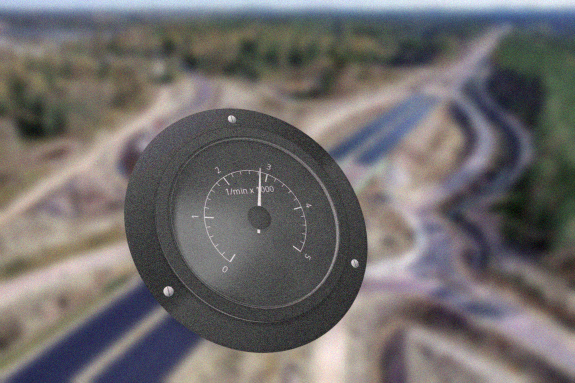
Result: 2800
